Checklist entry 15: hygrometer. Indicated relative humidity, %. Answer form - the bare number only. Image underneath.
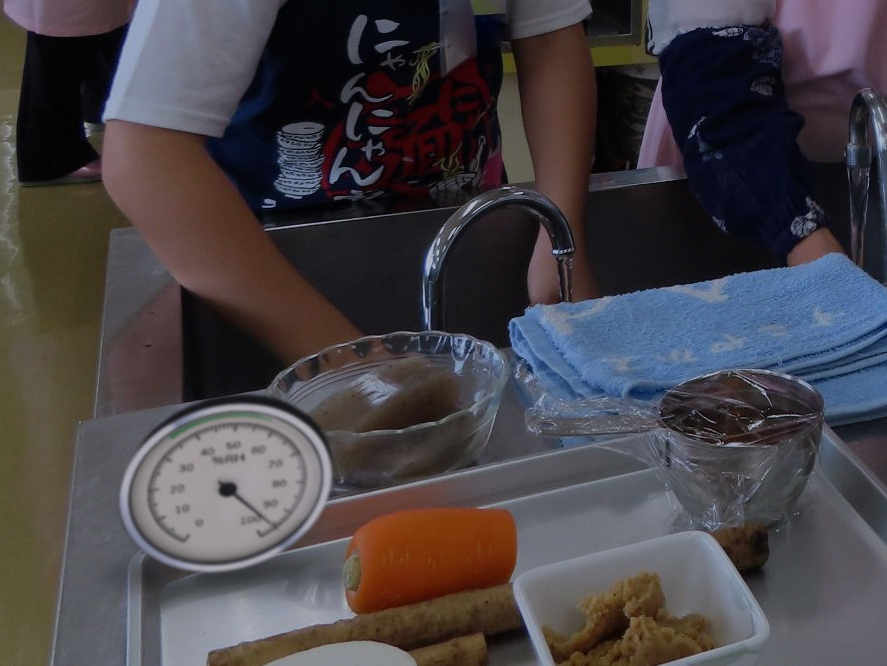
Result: 95
